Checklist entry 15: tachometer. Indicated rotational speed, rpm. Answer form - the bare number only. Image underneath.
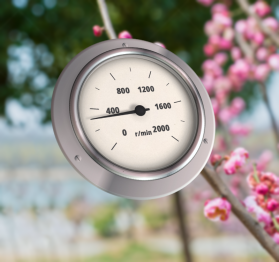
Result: 300
